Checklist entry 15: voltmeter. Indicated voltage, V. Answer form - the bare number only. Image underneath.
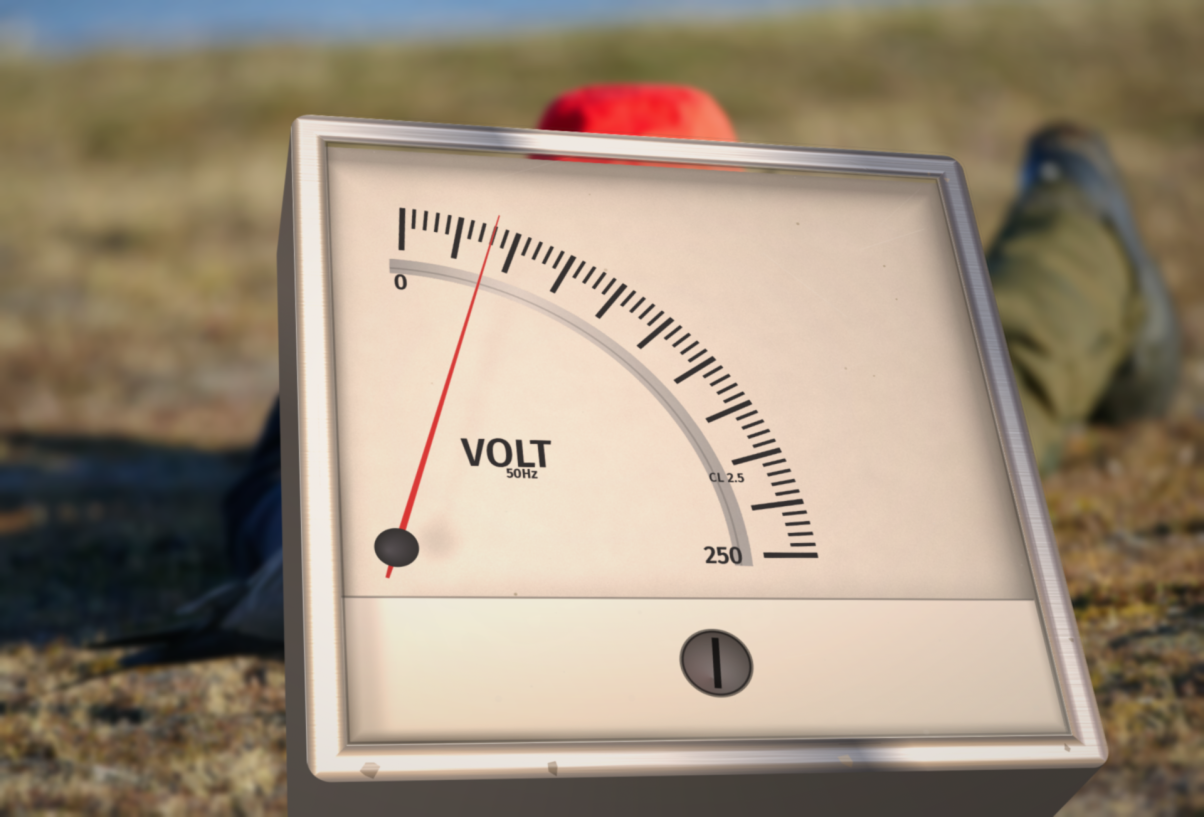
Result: 40
